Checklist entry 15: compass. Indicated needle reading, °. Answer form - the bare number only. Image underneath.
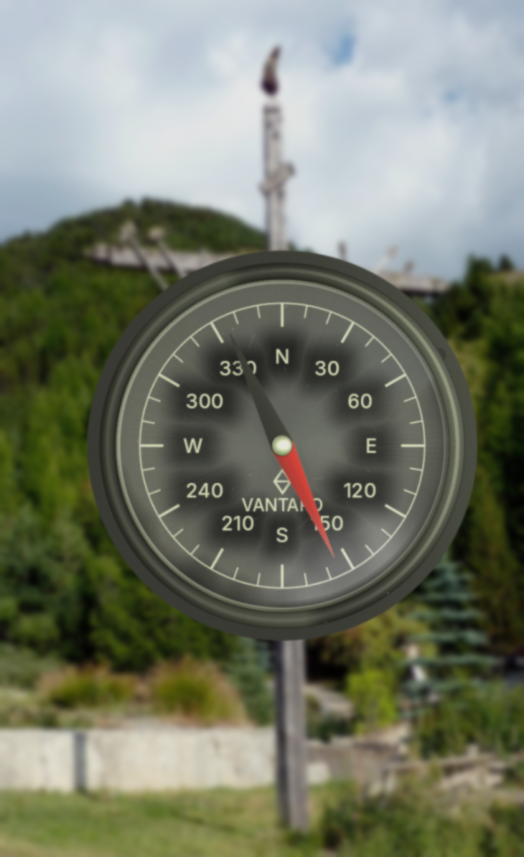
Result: 155
